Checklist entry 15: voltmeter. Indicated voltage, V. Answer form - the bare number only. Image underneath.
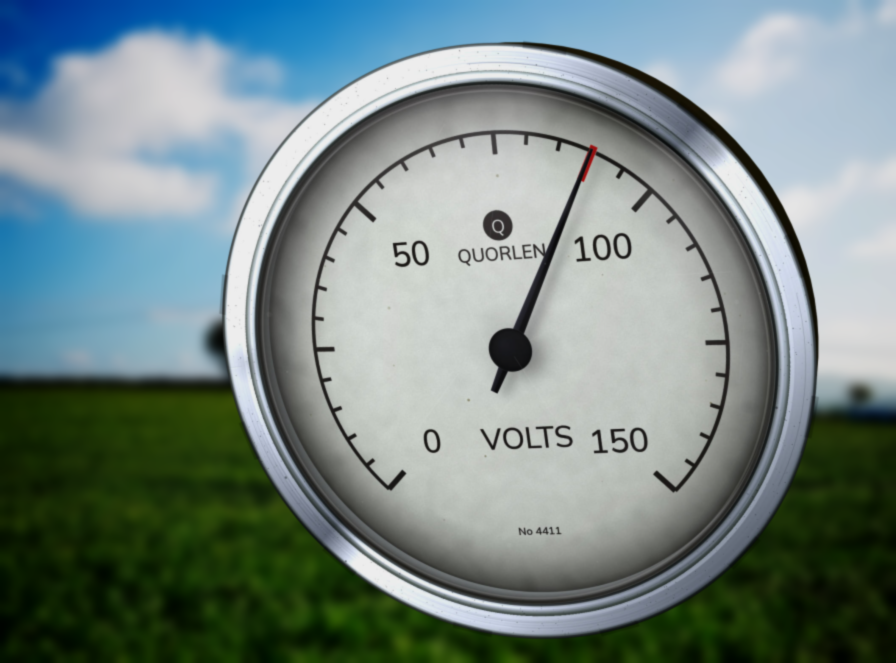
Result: 90
